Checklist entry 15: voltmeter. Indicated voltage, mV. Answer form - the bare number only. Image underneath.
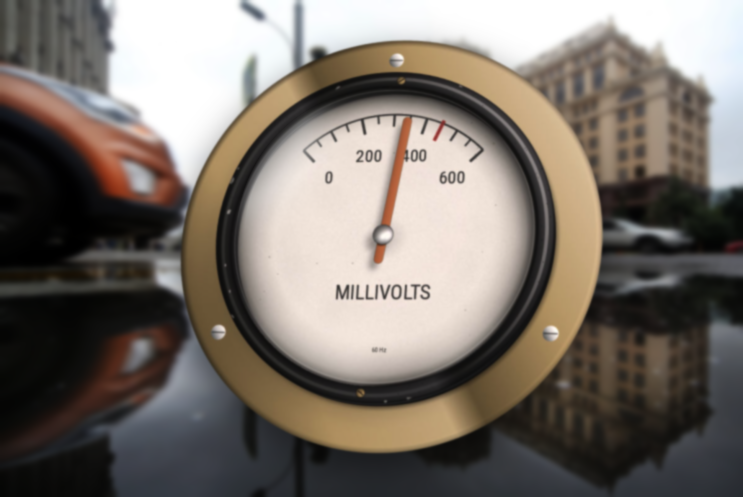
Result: 350
